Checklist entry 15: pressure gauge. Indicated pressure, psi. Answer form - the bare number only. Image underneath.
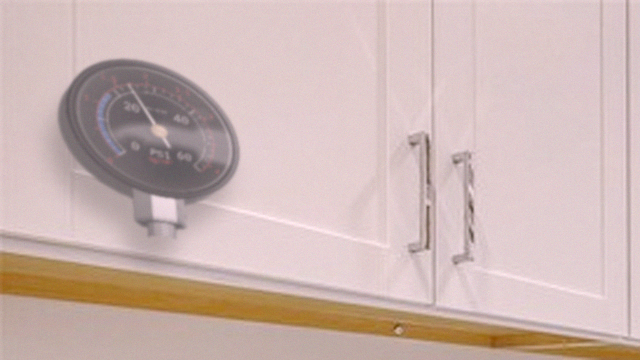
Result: 24
